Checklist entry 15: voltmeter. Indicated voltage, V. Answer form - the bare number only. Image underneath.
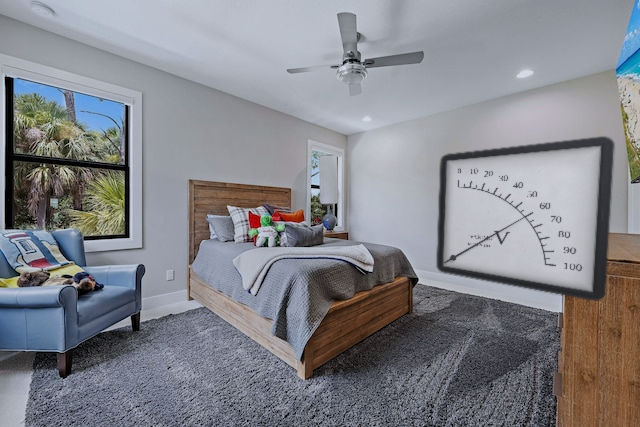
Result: 60
